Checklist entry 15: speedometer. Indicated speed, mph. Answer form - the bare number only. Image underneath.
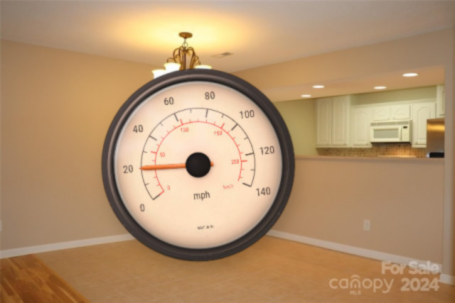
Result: 20
